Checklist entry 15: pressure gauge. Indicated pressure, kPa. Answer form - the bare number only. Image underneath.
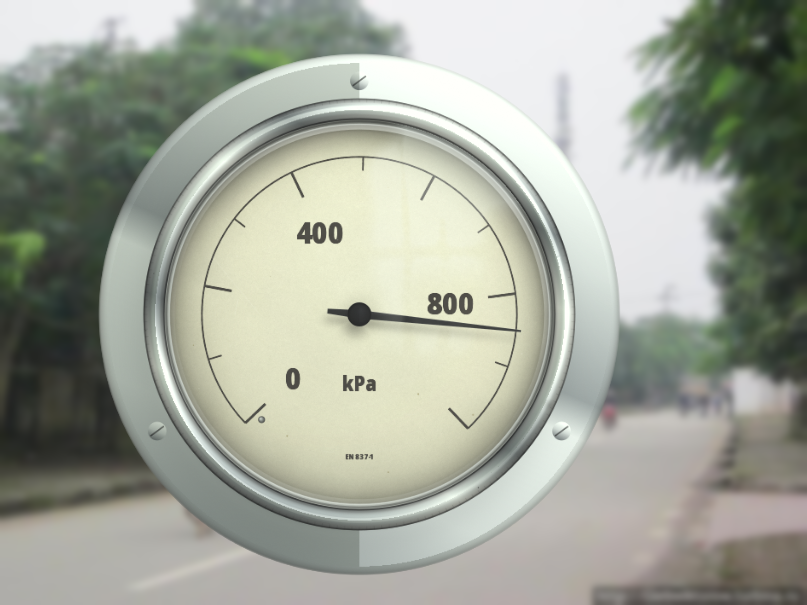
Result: 850
